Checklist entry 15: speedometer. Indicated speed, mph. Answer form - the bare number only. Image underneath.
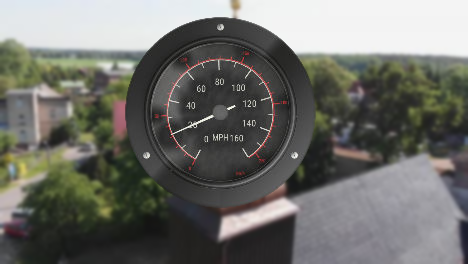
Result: 20
